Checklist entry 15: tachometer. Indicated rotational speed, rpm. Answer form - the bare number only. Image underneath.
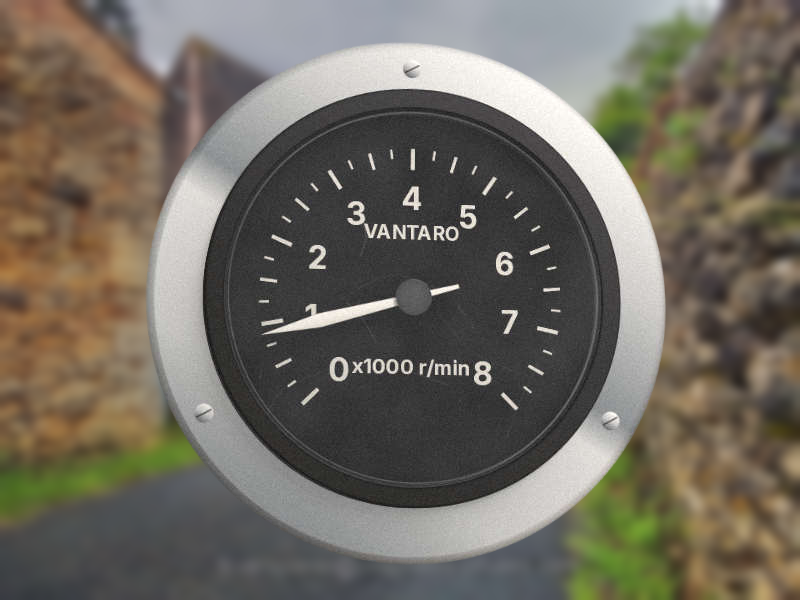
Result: 875
